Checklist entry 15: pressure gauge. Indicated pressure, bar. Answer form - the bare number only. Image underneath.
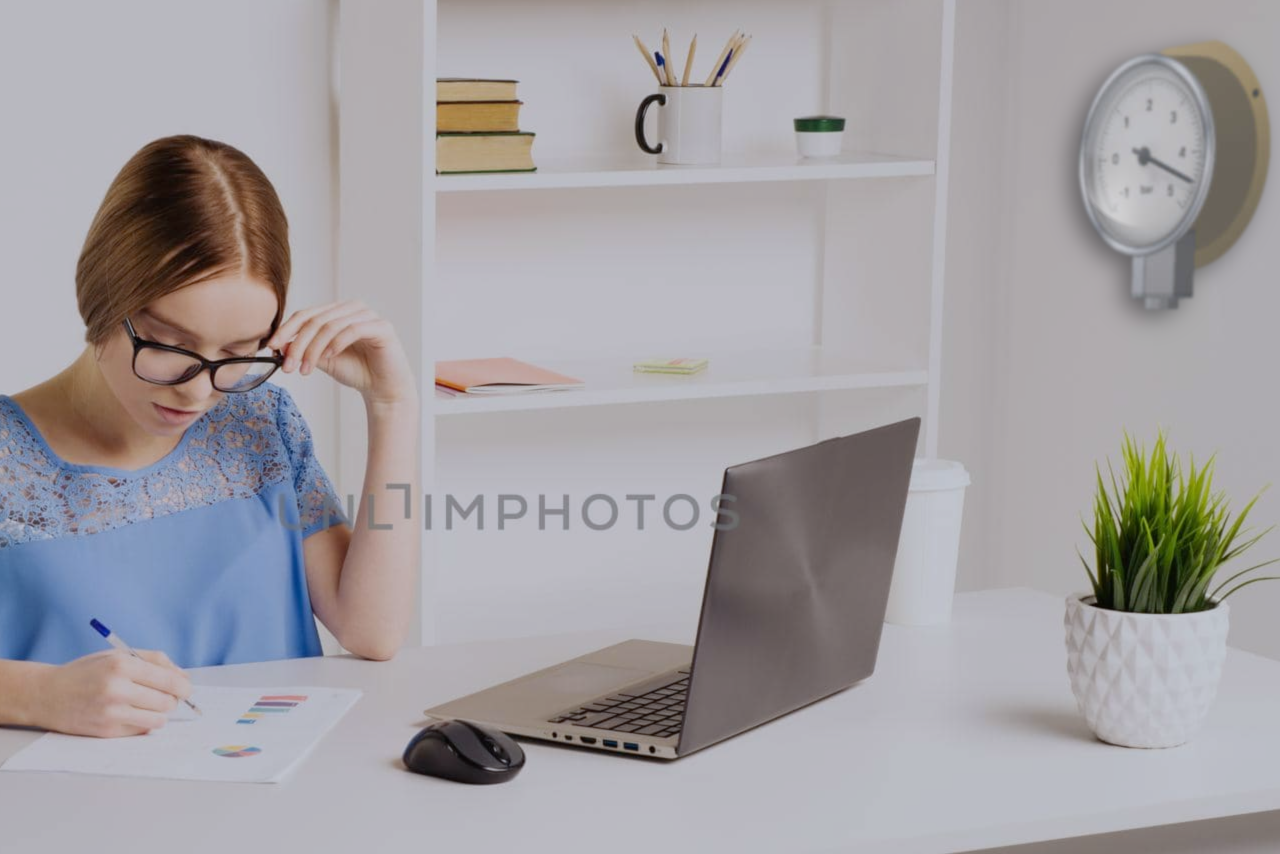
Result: 4.5
